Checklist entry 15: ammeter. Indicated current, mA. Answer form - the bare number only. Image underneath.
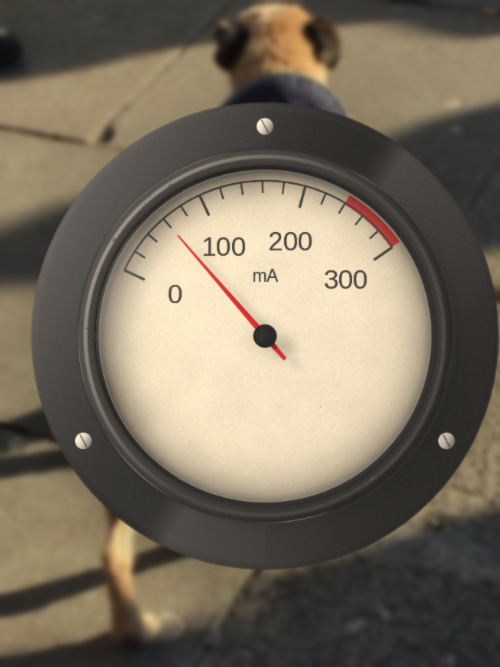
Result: 60
